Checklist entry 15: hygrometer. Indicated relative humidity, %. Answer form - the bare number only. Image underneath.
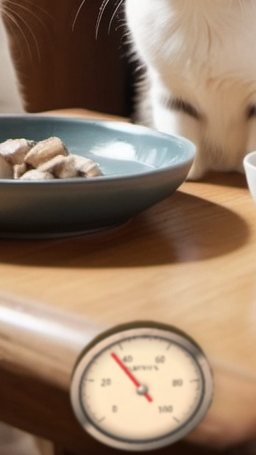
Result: 36
